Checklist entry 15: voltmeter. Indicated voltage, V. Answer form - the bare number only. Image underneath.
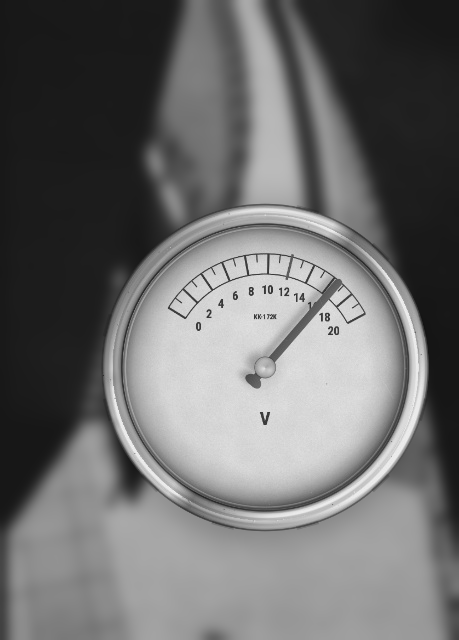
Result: 16.5
